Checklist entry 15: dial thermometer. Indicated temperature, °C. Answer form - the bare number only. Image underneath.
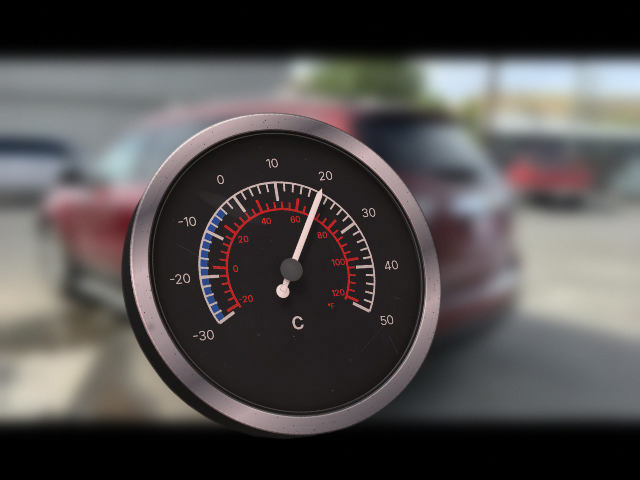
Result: 20
